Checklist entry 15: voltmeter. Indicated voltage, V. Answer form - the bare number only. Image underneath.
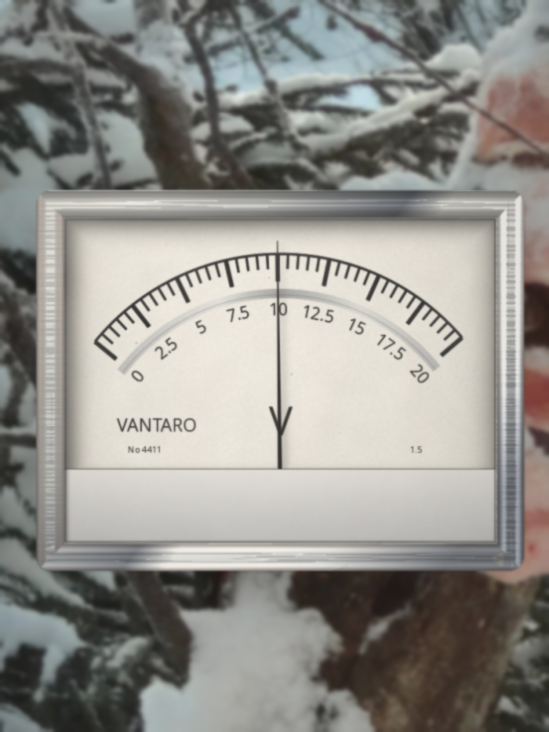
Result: 10
